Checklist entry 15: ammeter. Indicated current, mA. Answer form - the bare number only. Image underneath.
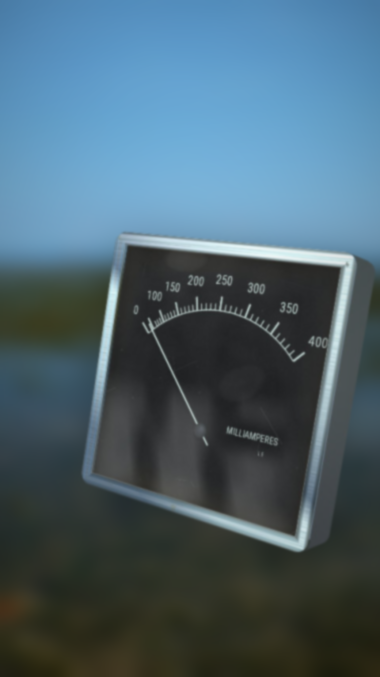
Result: 50
